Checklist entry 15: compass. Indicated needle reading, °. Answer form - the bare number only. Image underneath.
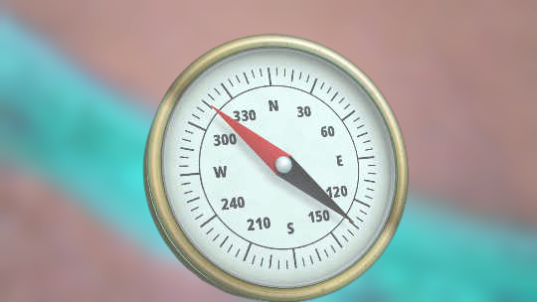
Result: 315
